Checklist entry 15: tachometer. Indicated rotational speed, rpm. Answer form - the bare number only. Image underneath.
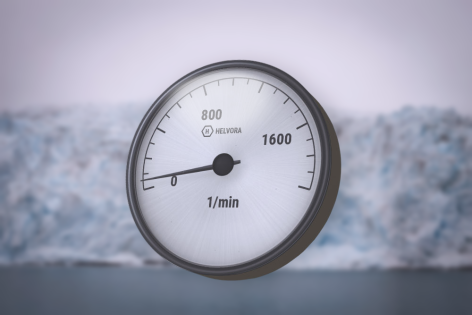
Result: 50
